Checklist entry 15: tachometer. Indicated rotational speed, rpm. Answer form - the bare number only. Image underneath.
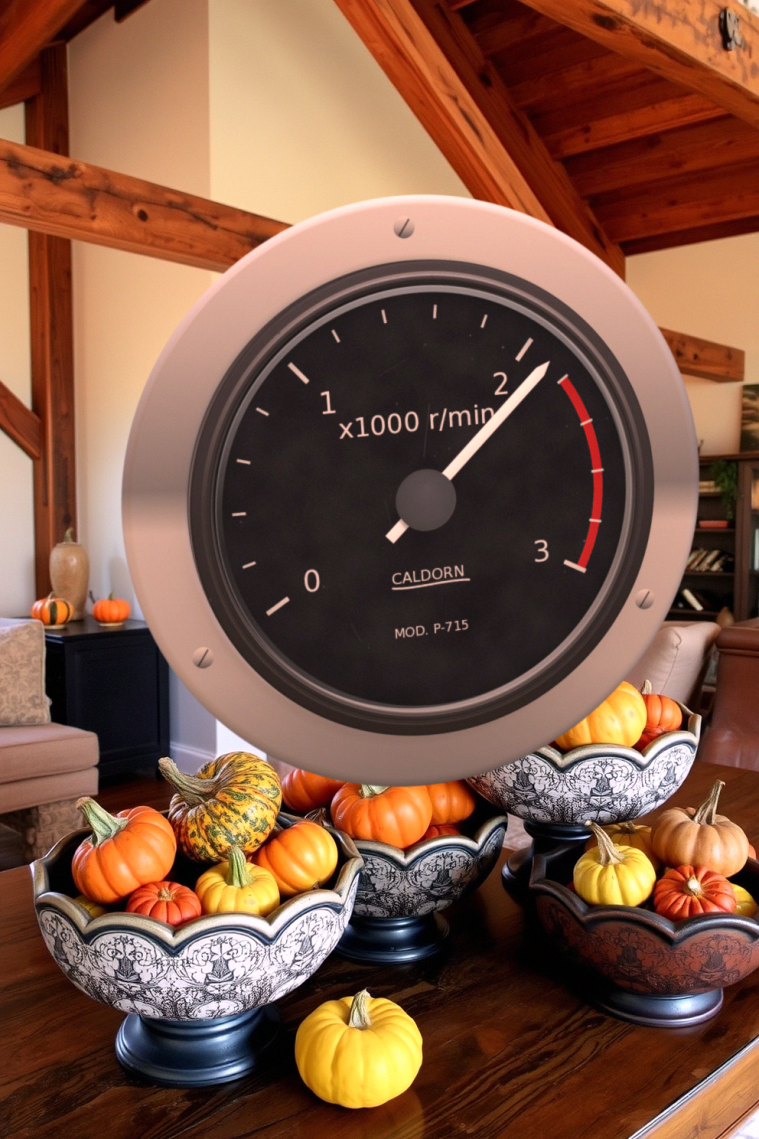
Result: 2100
